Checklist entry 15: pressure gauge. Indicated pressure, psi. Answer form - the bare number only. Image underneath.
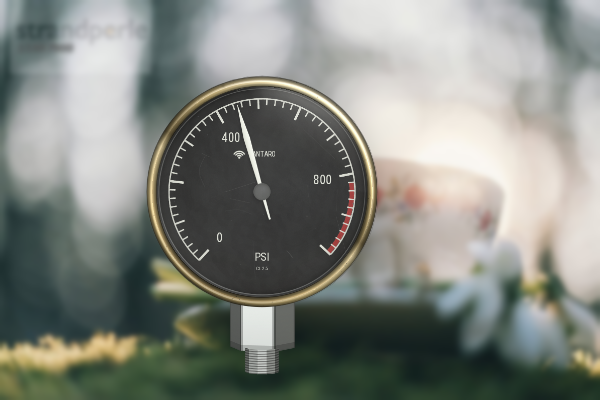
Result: 450
